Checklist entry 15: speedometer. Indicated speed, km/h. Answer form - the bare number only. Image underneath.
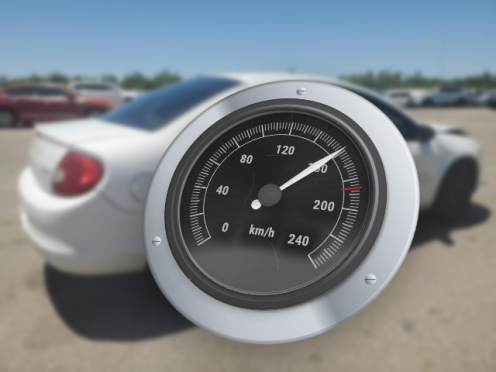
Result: 160
